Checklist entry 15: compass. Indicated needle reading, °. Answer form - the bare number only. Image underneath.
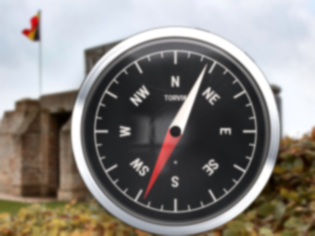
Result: 205
